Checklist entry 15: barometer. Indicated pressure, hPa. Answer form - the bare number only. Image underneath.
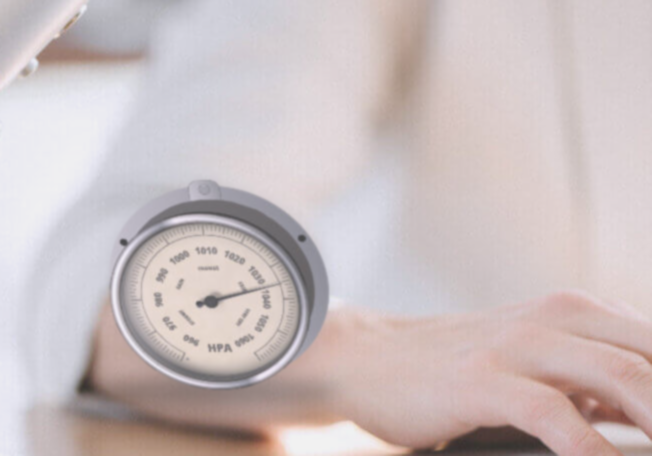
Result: 1035
